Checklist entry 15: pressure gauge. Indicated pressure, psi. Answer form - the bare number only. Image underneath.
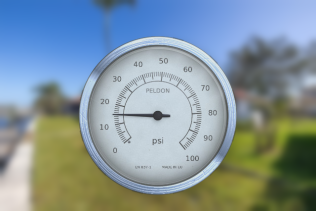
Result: 15
